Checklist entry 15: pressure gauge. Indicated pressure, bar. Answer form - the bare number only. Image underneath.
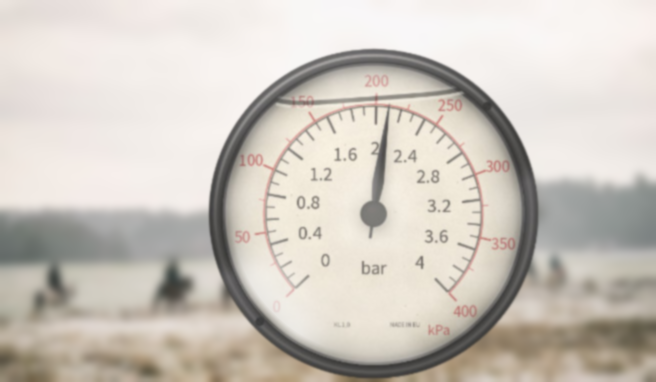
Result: 2.1
